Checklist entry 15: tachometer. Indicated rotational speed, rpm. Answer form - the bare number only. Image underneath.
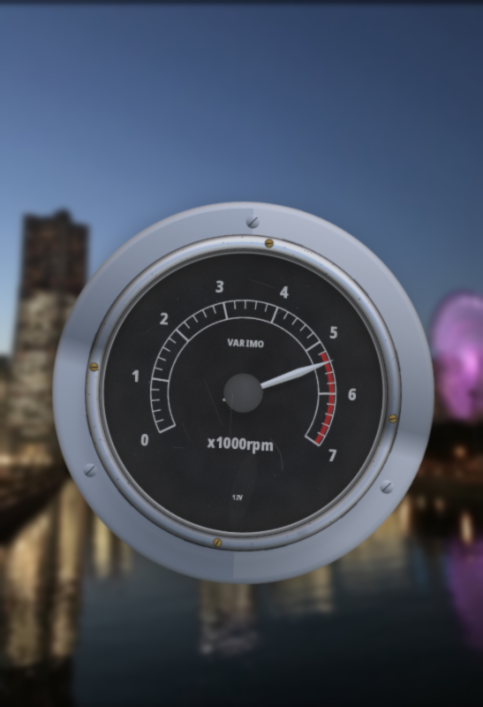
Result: 5400
